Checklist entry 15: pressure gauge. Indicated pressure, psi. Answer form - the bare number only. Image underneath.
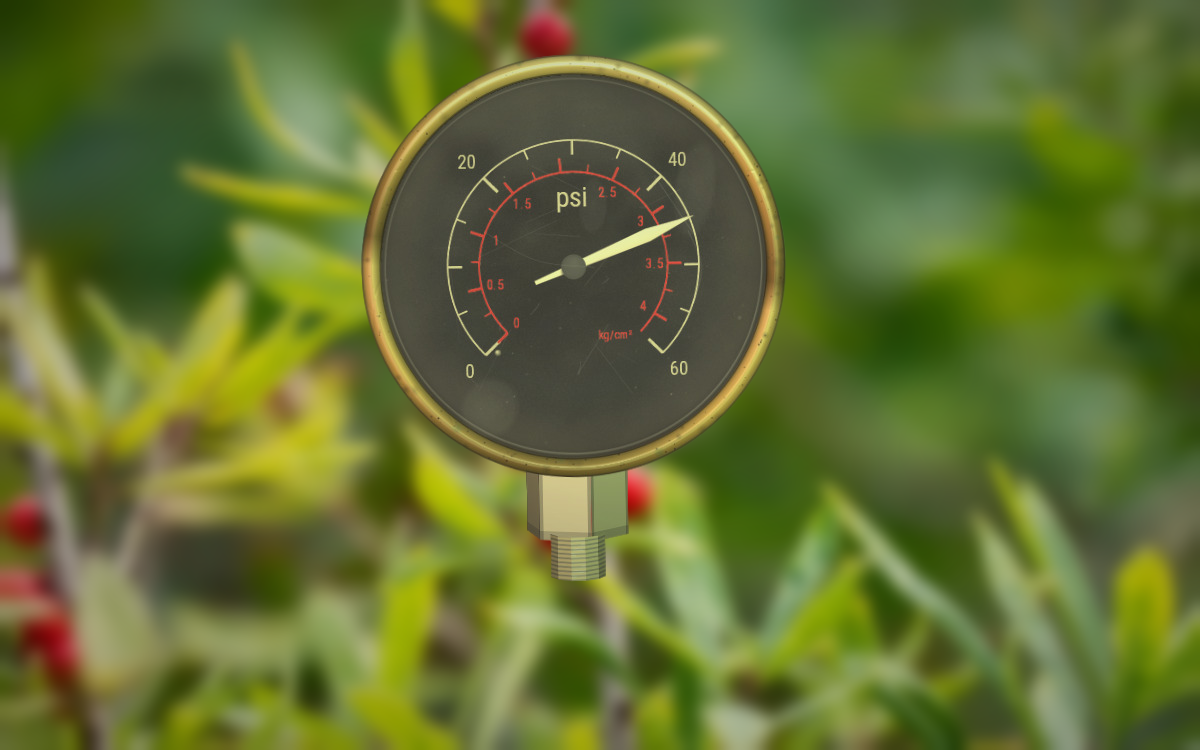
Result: 45
